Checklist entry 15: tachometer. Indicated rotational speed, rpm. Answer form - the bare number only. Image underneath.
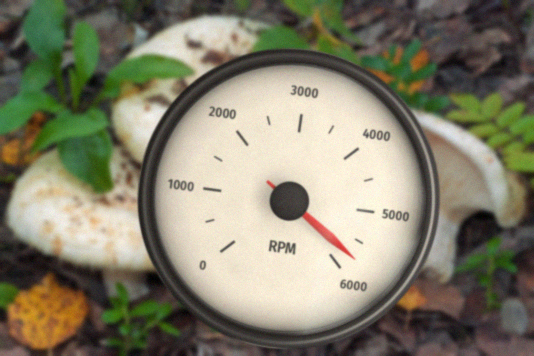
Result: 5750
